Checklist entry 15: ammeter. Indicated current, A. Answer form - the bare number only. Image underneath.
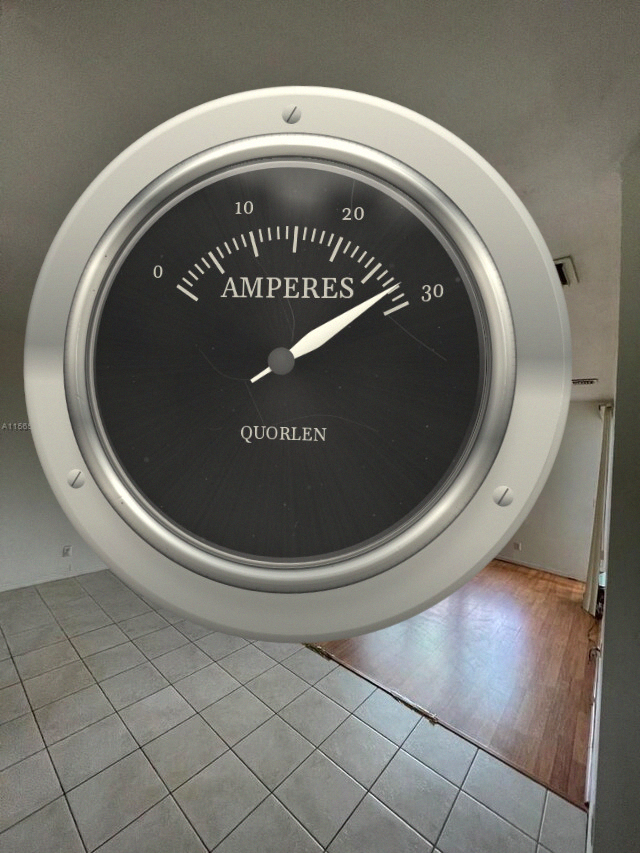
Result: 28
